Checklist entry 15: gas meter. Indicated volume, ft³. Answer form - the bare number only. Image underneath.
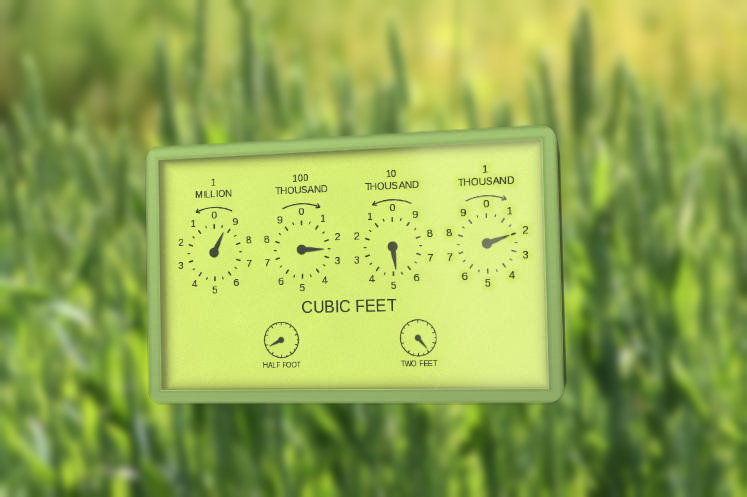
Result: 925200
